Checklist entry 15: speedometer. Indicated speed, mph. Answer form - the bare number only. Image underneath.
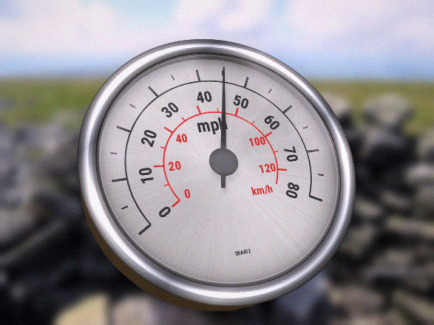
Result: 45
